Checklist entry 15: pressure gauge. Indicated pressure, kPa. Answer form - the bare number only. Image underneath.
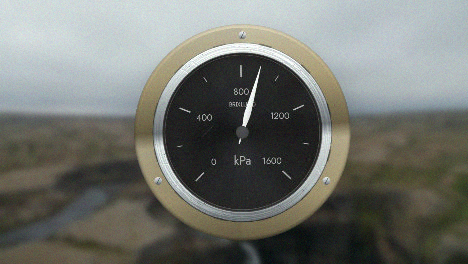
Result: 900
